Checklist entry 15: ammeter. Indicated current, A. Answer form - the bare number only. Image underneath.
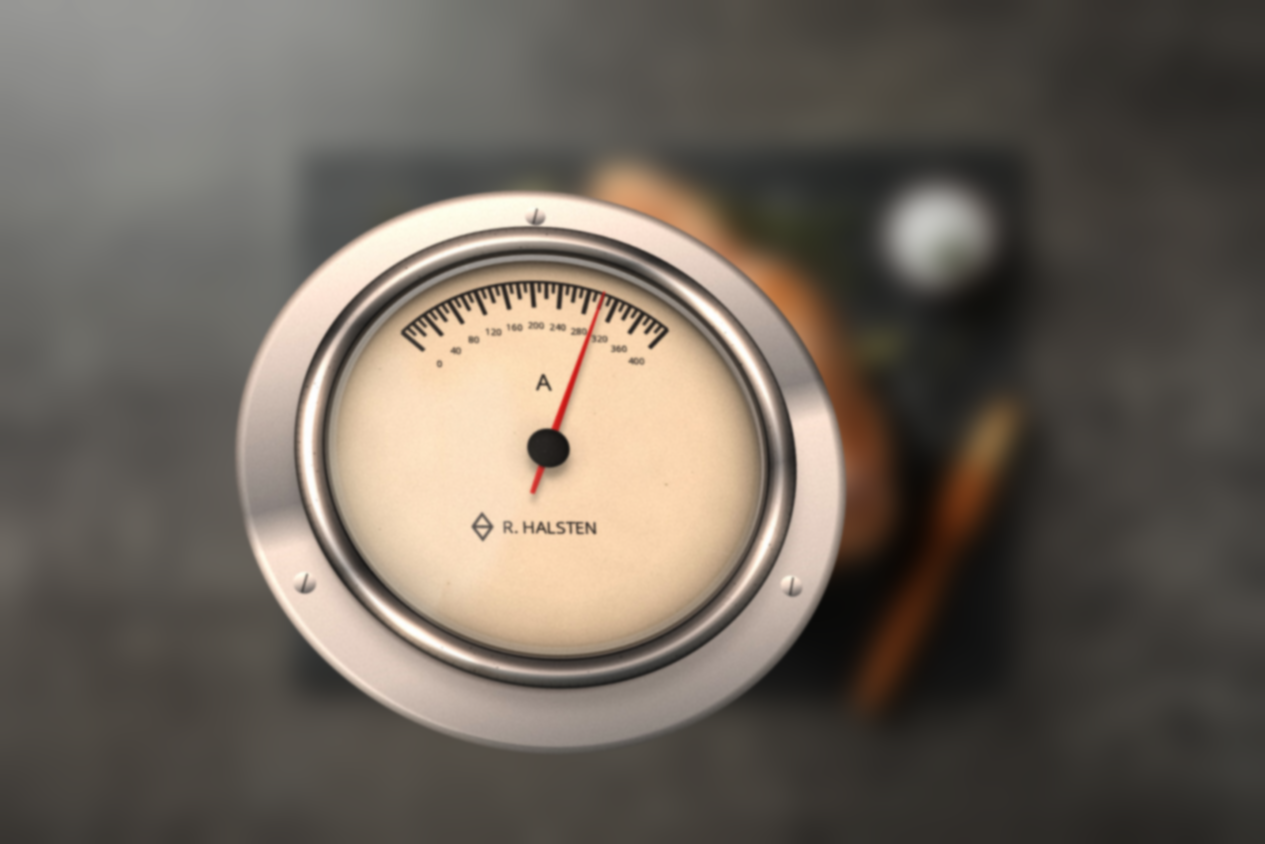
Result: 300
